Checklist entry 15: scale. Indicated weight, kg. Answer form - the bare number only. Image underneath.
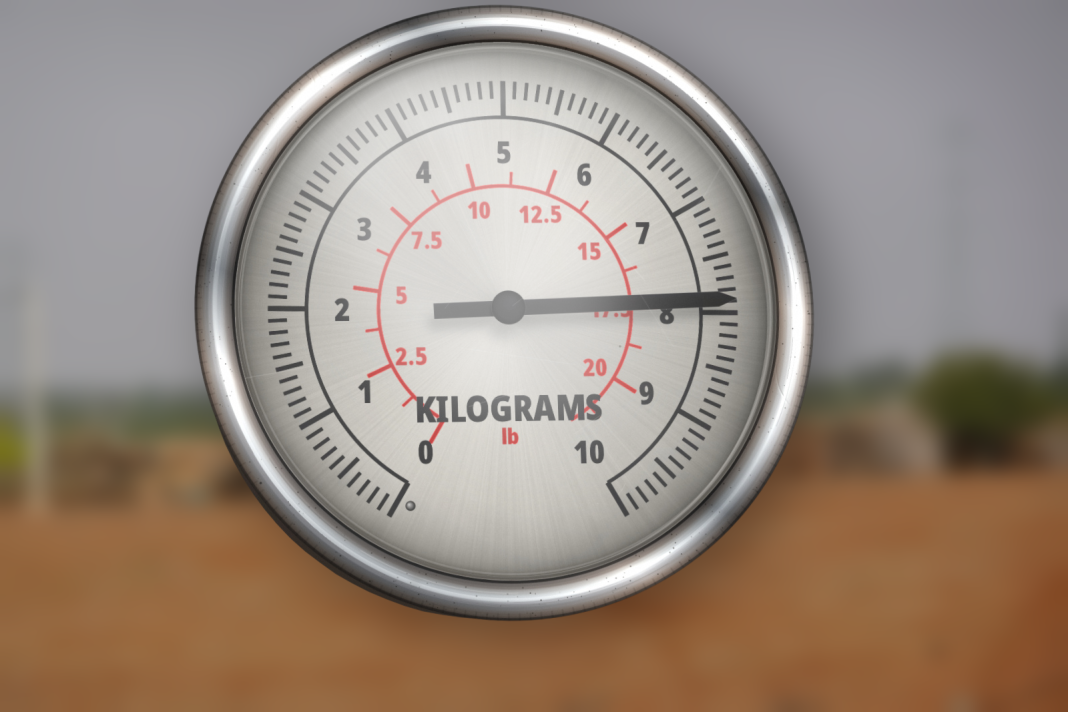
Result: 7.9
